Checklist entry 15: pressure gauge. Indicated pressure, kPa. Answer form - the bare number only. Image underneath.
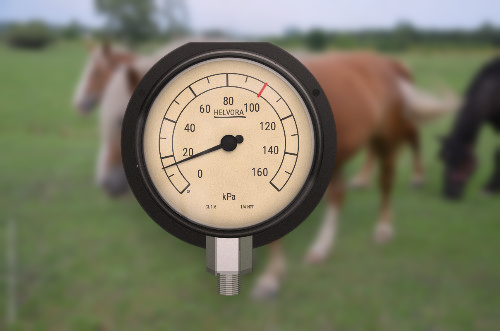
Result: 15
